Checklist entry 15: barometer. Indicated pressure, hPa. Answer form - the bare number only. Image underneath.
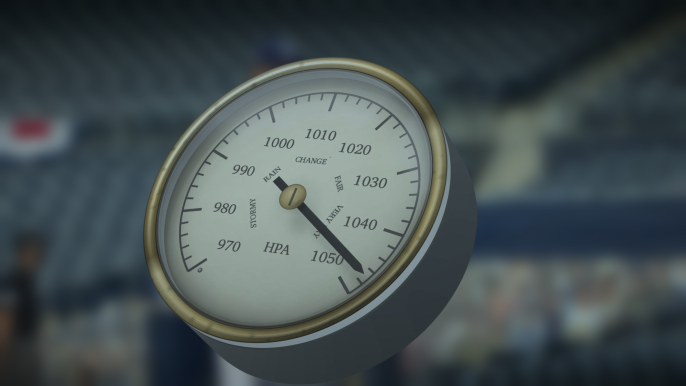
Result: 1047
